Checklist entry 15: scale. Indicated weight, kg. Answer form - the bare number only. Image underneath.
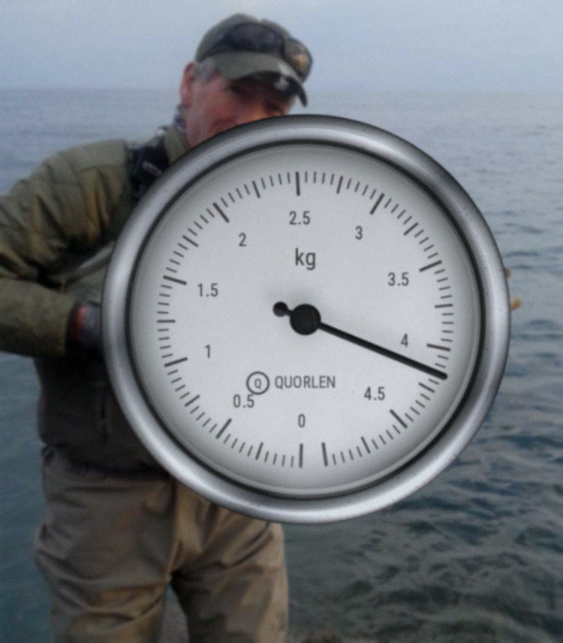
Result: 4.15
